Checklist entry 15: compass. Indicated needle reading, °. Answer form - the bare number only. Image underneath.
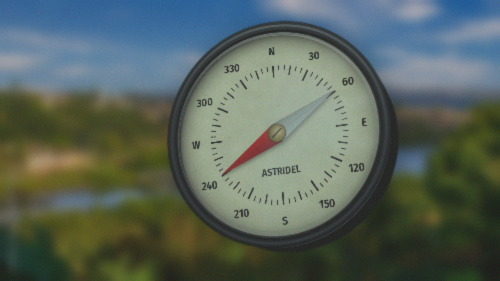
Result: 240
